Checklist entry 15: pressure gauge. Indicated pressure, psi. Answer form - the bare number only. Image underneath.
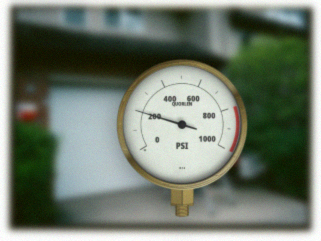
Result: 200
